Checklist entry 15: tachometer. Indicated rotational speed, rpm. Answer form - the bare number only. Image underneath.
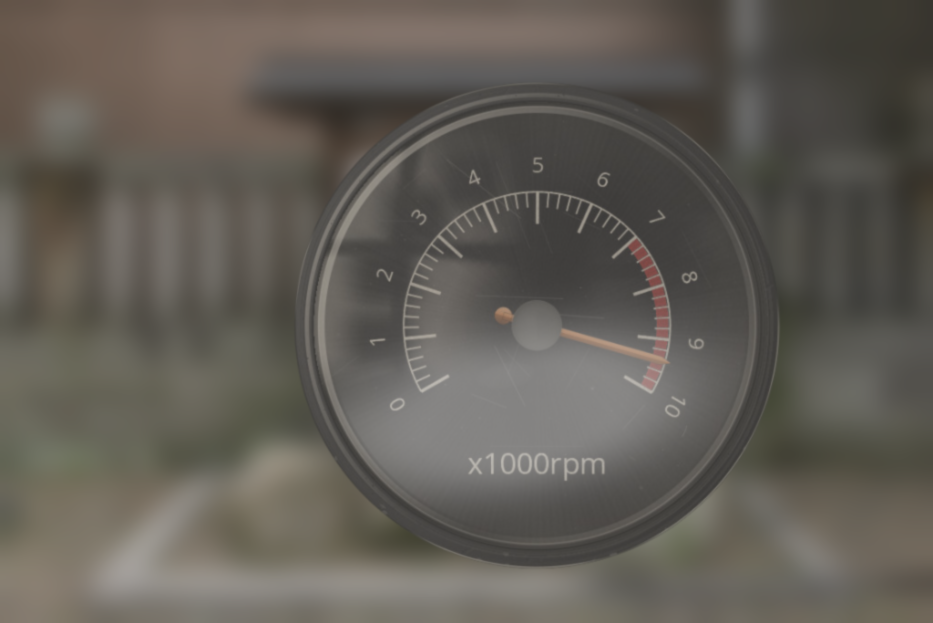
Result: 9400
